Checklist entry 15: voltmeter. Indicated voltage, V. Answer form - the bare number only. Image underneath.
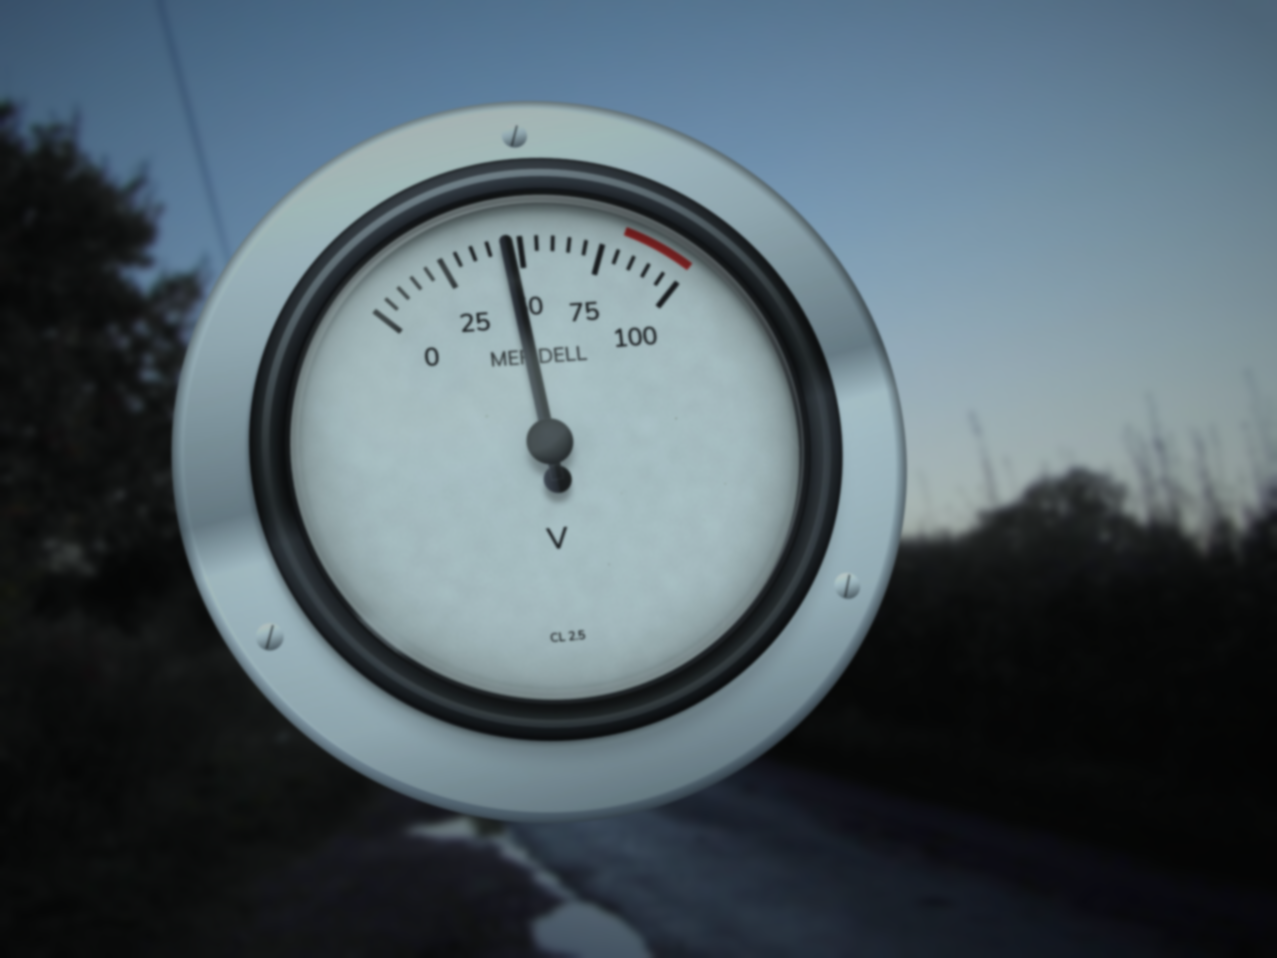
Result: 45
